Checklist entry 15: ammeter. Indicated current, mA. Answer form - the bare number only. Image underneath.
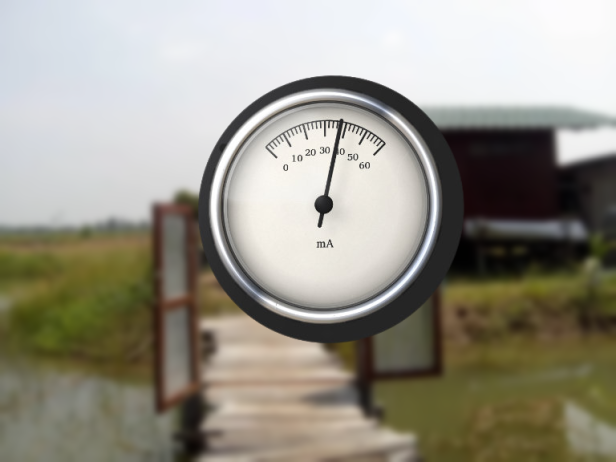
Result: 38
